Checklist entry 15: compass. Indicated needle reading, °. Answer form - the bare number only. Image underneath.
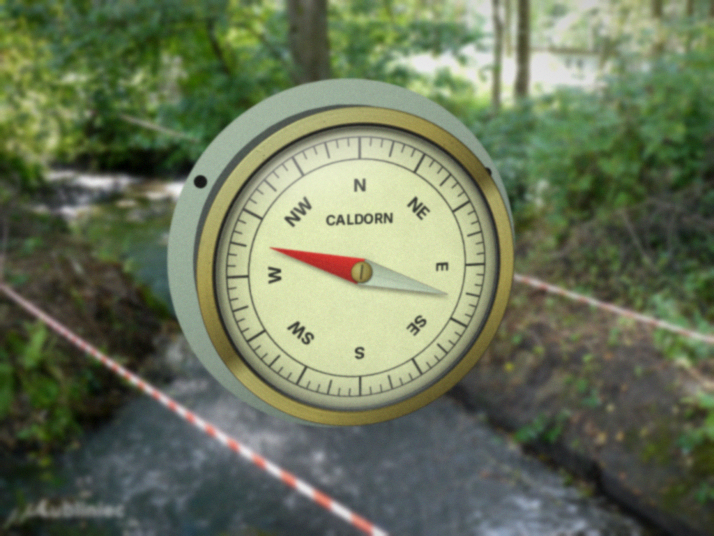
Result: 287.5
